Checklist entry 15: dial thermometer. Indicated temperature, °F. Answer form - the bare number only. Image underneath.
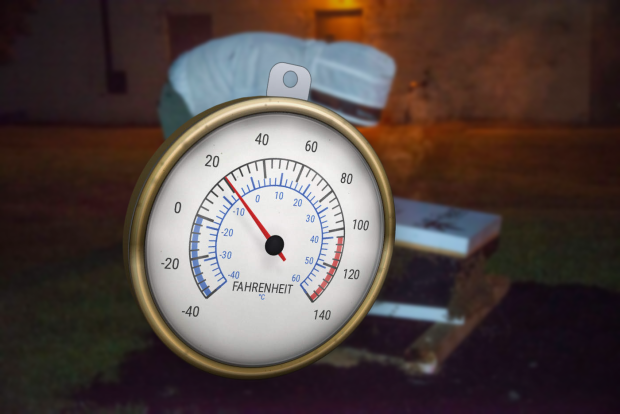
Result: 20
